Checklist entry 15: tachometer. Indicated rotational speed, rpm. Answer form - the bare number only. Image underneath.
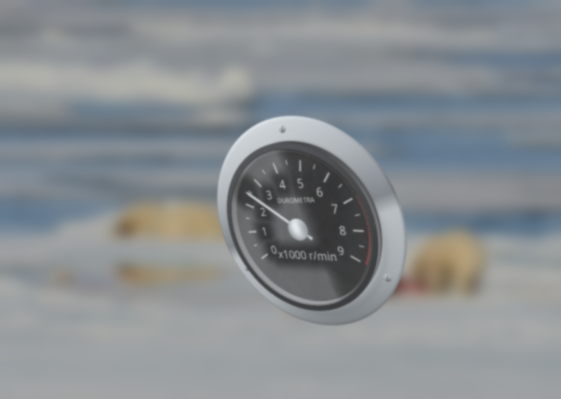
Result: 2500
